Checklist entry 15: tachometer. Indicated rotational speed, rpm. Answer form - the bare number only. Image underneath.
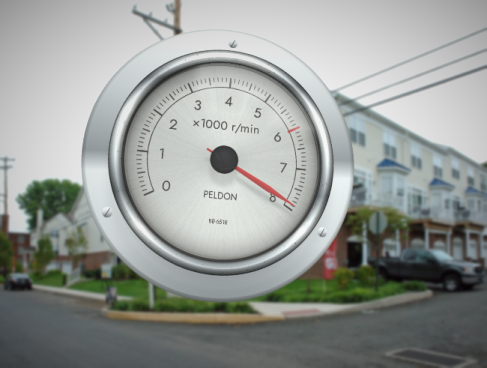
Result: 7900
